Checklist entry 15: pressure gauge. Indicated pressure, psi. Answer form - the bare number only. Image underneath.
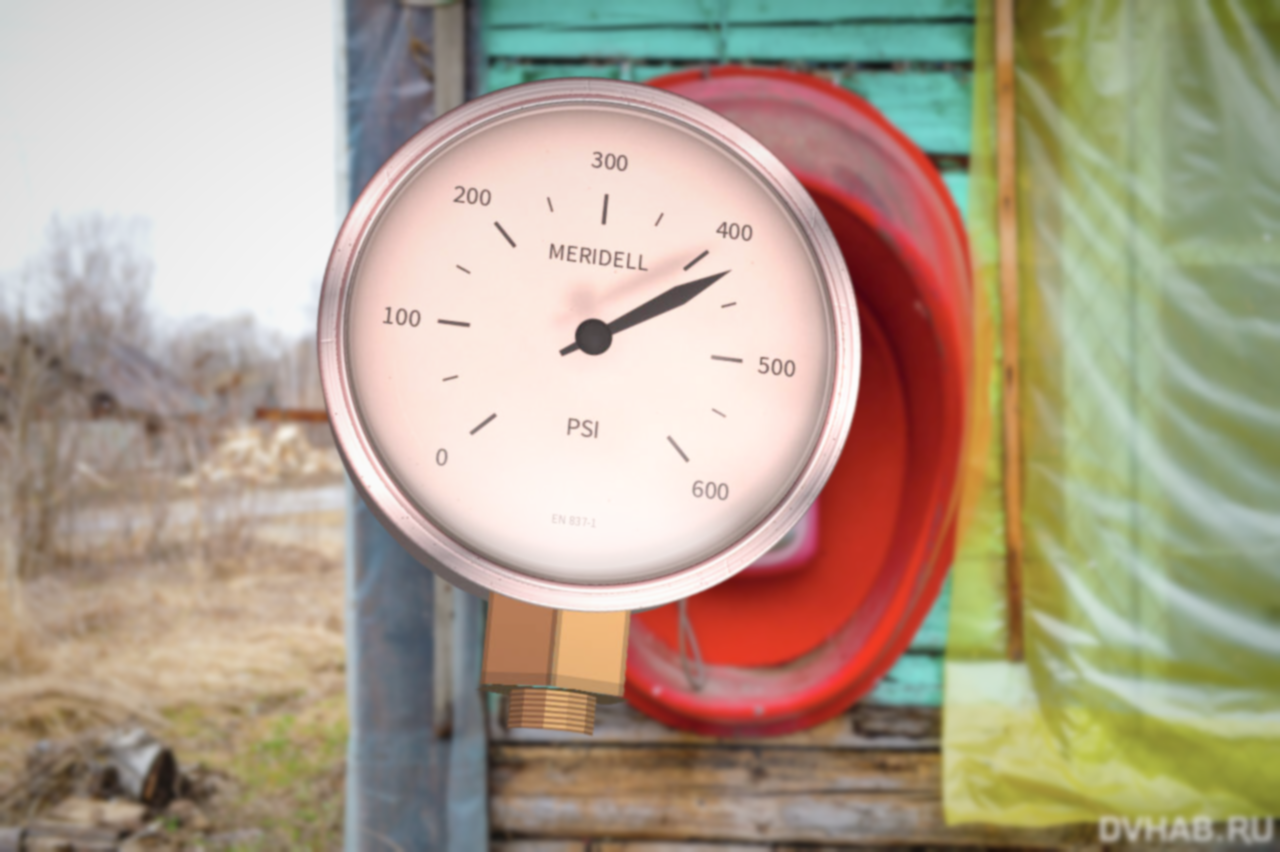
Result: 425
